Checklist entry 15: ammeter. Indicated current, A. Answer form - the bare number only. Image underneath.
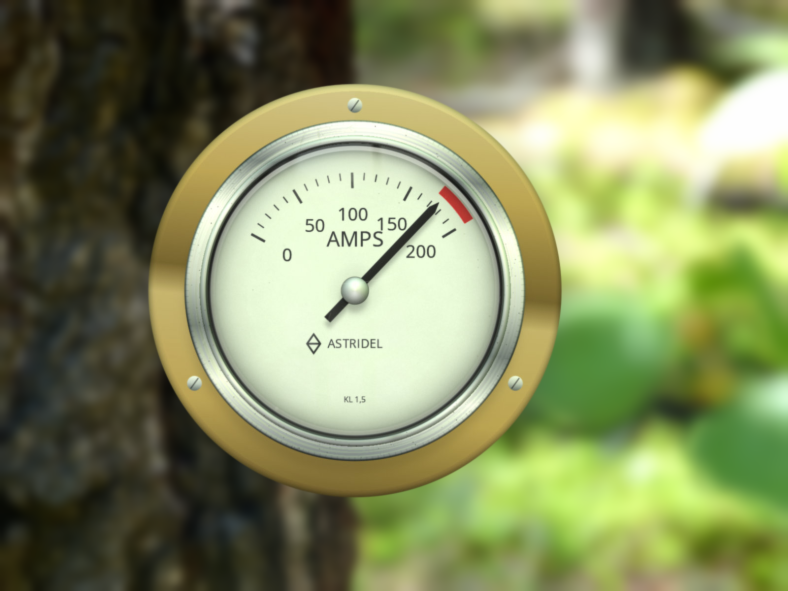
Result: 175
